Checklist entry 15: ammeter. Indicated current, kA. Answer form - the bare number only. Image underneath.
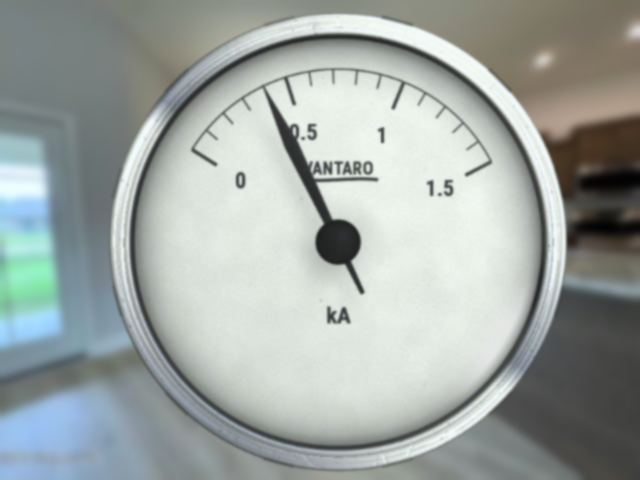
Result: 0.4
